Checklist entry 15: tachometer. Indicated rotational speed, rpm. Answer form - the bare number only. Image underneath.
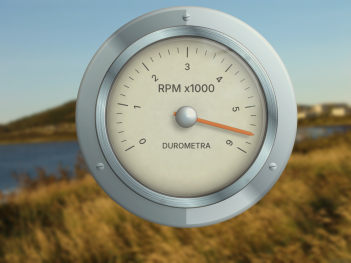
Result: 5600
